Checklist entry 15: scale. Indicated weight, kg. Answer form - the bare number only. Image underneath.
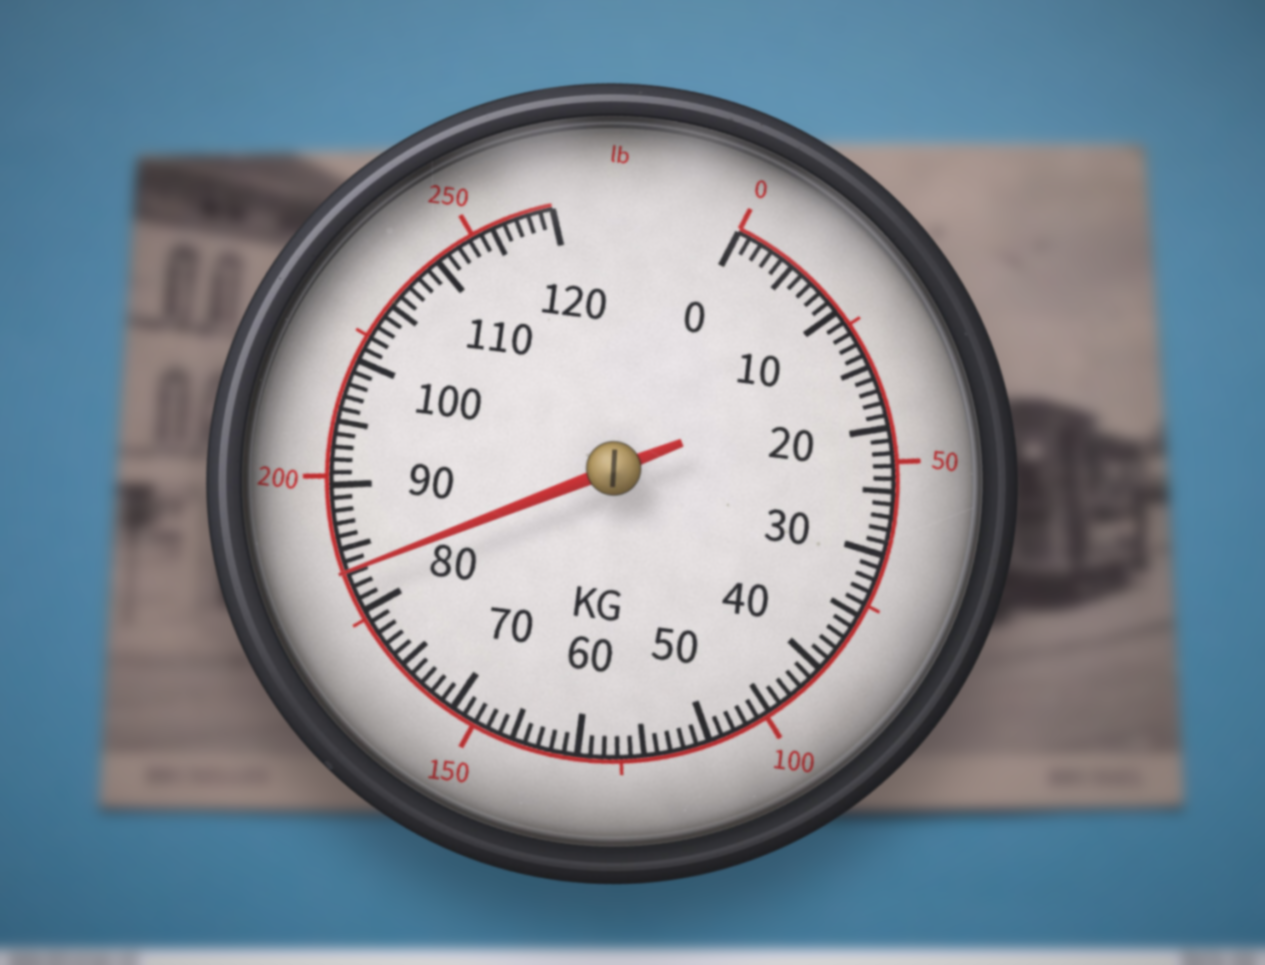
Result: 83
